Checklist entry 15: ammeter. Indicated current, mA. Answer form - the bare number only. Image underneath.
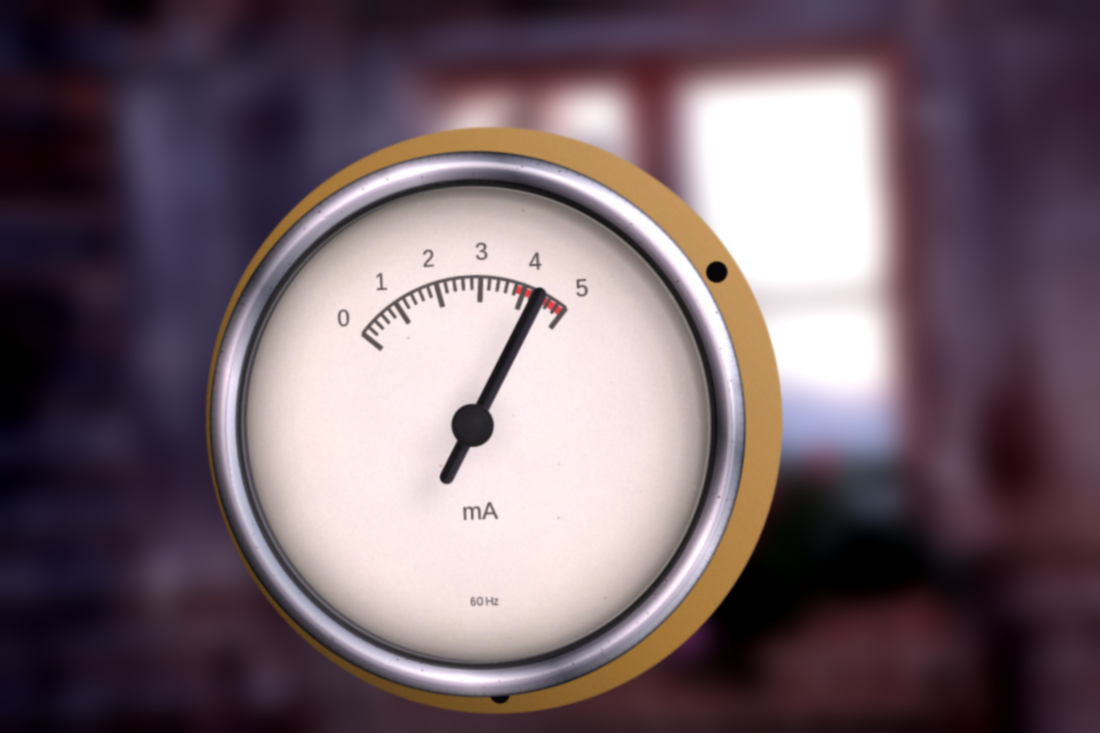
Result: 4.4
